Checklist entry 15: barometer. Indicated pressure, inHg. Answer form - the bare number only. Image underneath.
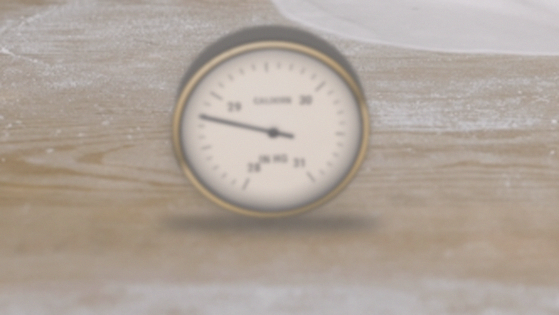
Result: 28.8
